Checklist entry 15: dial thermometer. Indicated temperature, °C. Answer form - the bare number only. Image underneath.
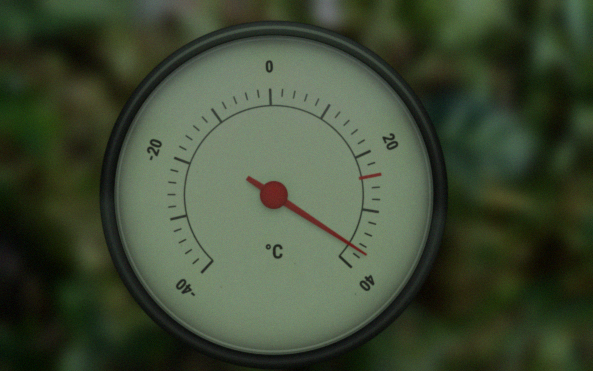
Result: 37
